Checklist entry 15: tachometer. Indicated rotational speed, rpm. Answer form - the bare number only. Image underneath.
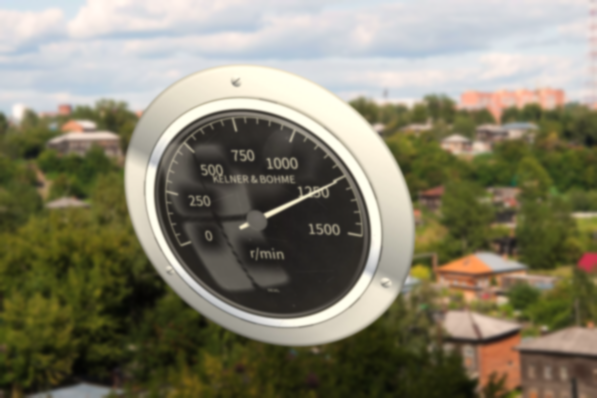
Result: 1250
